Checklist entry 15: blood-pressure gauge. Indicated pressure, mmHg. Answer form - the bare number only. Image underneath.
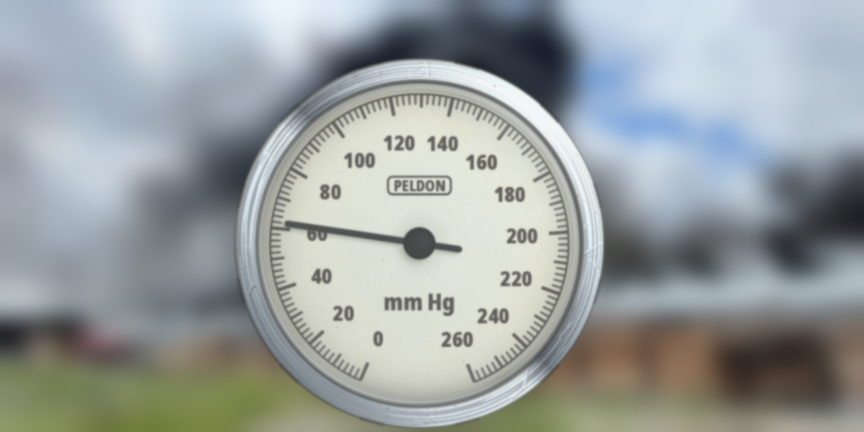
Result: 62
